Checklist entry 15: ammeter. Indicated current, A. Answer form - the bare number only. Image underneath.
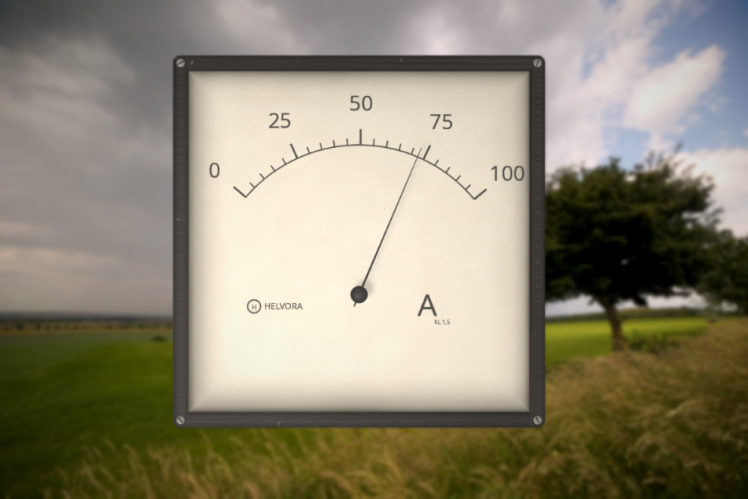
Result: 72.5
